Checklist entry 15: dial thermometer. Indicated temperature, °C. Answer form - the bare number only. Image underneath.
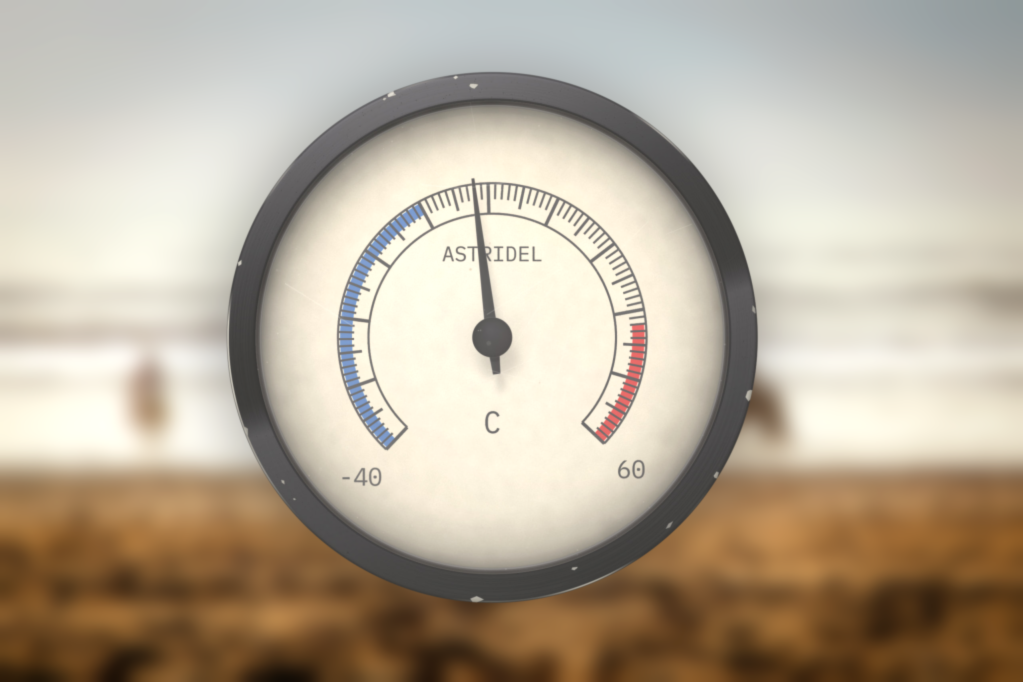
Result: 8
